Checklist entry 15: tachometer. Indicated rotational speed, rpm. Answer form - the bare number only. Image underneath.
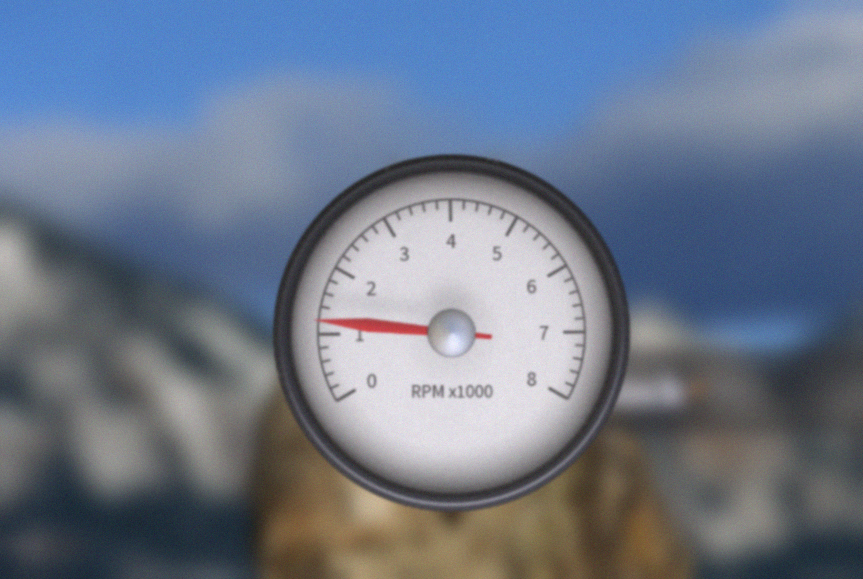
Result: 1200
